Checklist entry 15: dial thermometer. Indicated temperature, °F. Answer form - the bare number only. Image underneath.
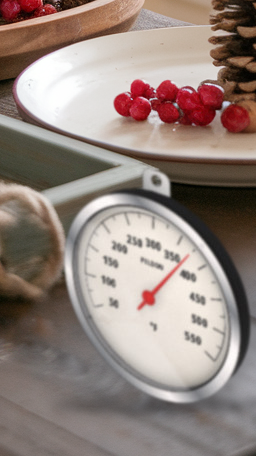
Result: 375
